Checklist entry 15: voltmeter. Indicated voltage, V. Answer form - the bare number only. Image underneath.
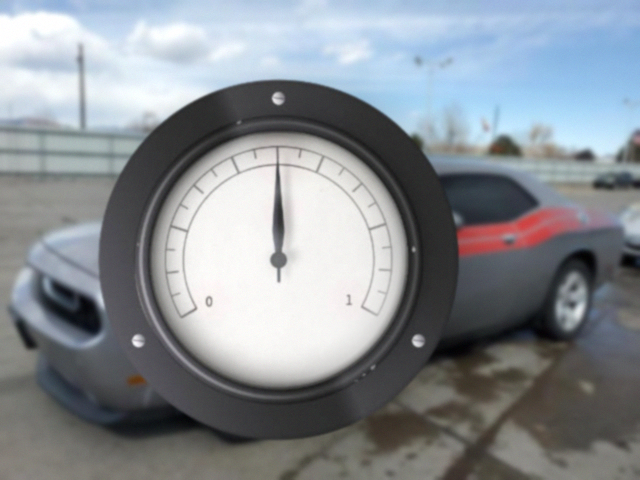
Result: 0.5
